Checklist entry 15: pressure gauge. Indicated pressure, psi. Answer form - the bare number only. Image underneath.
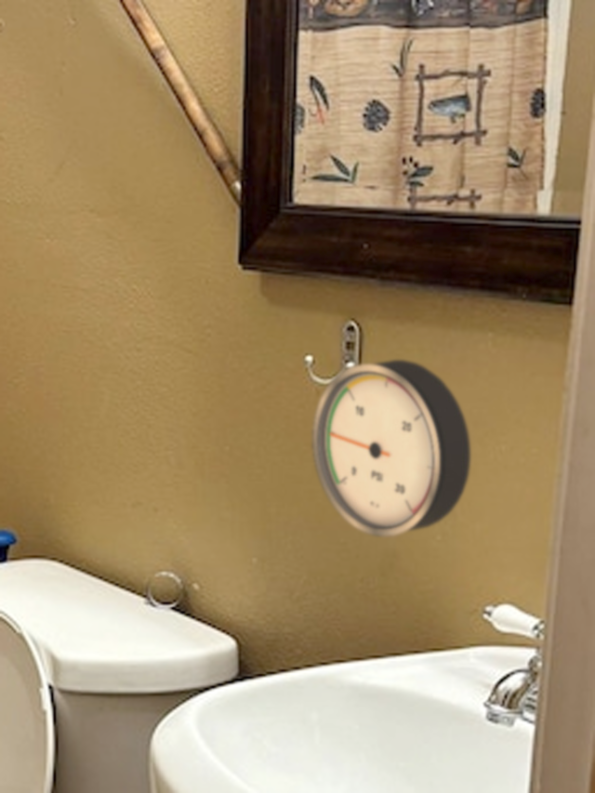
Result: 5
